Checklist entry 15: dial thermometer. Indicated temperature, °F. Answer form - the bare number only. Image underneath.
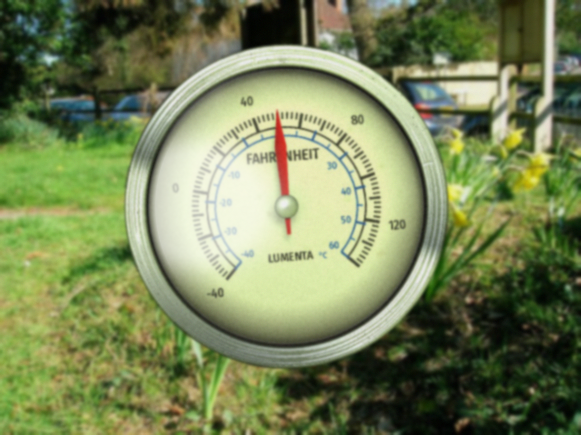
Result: 50
